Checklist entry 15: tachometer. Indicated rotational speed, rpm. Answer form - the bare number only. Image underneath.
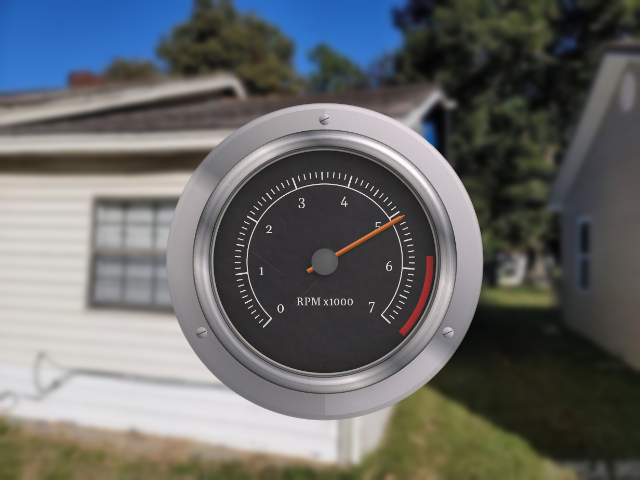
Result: 5100
